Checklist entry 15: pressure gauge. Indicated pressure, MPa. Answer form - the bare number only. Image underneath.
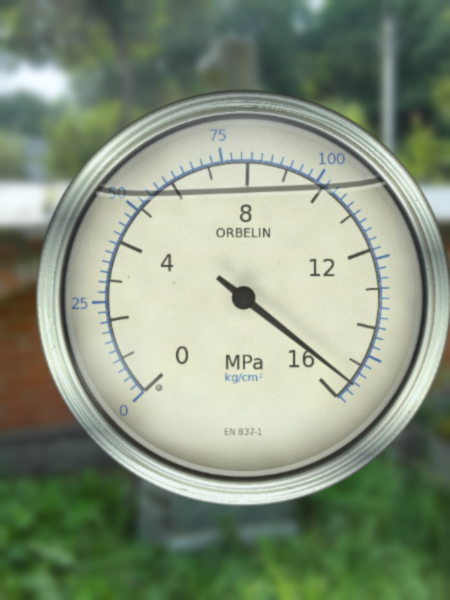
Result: 15.5
